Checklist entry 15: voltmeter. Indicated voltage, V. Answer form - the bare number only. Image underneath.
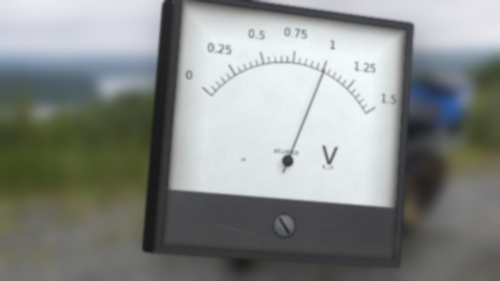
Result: 1
